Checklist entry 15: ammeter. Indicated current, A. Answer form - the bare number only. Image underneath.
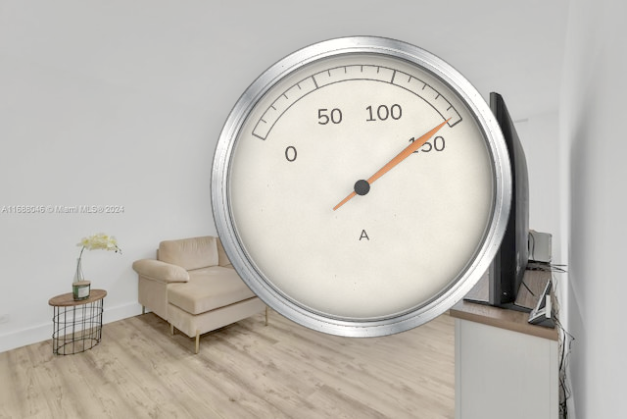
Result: 145
